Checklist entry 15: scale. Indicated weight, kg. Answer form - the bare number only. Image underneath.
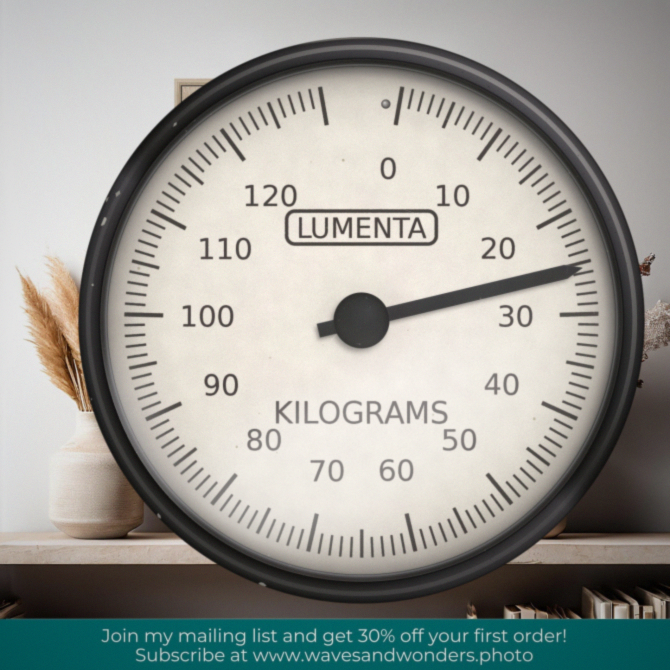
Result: 25.5
